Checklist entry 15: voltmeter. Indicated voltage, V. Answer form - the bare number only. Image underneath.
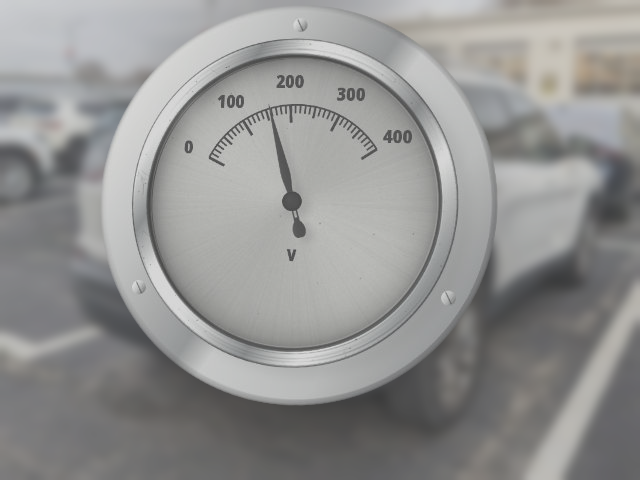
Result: 160
